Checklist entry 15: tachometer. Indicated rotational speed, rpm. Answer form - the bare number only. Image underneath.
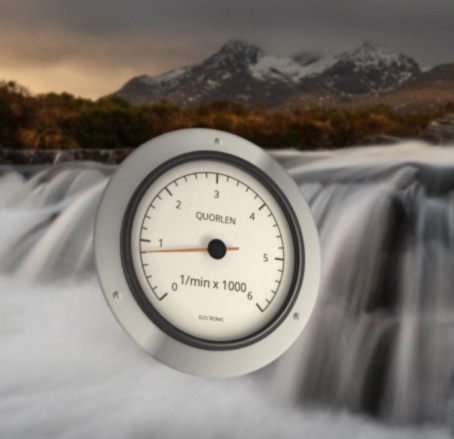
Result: 800
